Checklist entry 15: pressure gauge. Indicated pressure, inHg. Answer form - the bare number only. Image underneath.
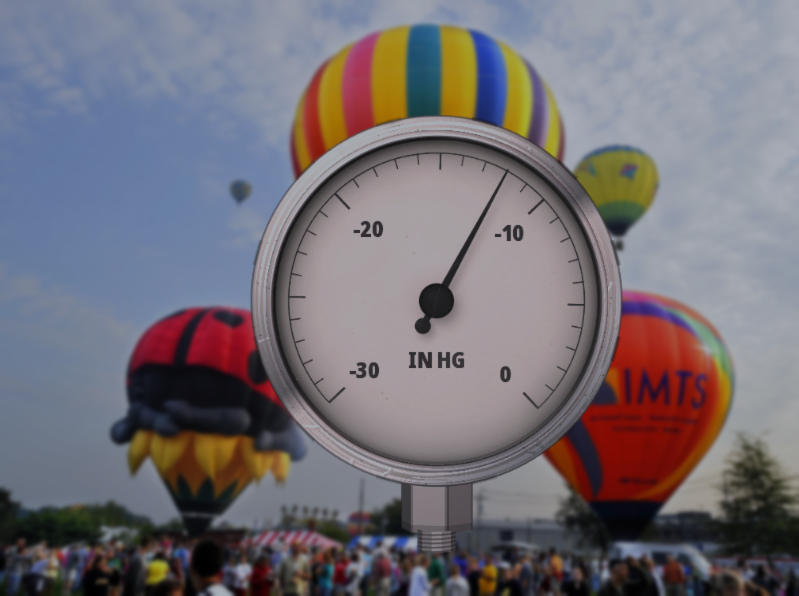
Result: -12
